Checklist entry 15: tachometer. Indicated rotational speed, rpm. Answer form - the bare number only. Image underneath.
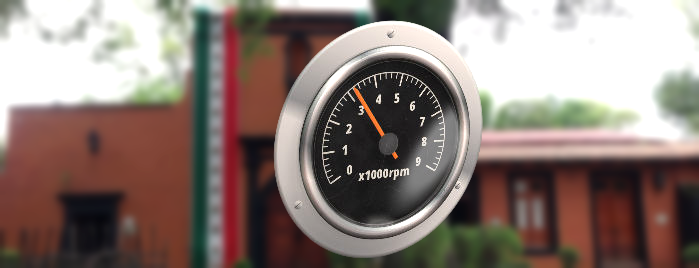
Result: 3200
